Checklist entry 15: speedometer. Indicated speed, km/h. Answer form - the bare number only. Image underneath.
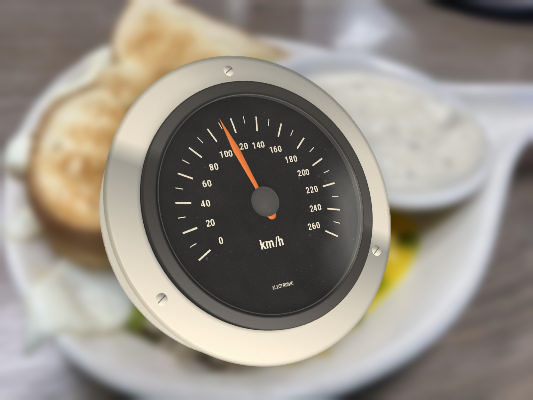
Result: 110
